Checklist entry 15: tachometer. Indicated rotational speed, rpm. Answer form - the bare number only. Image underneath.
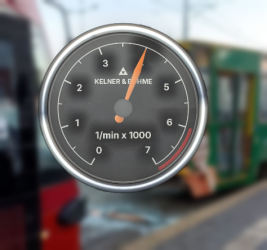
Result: 4000
